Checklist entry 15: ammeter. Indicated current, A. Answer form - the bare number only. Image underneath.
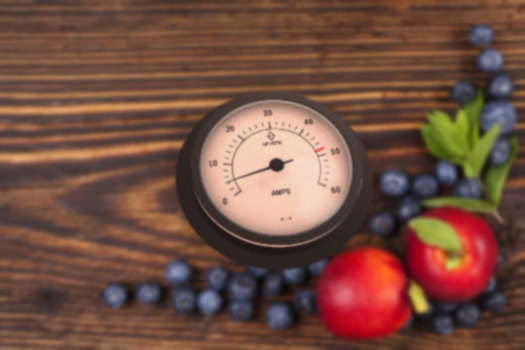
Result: 4
